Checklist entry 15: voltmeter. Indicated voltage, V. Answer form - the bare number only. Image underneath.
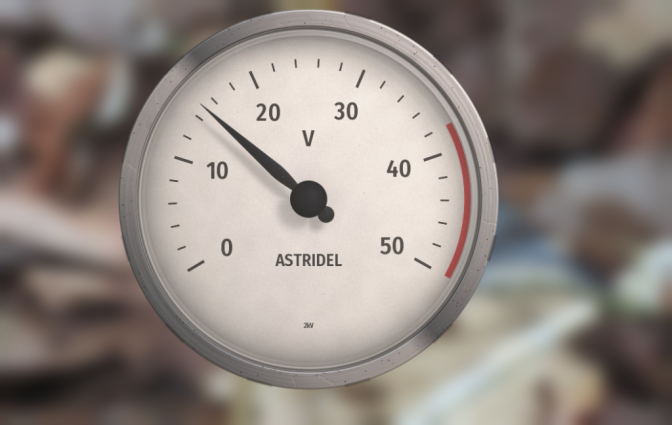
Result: 15
